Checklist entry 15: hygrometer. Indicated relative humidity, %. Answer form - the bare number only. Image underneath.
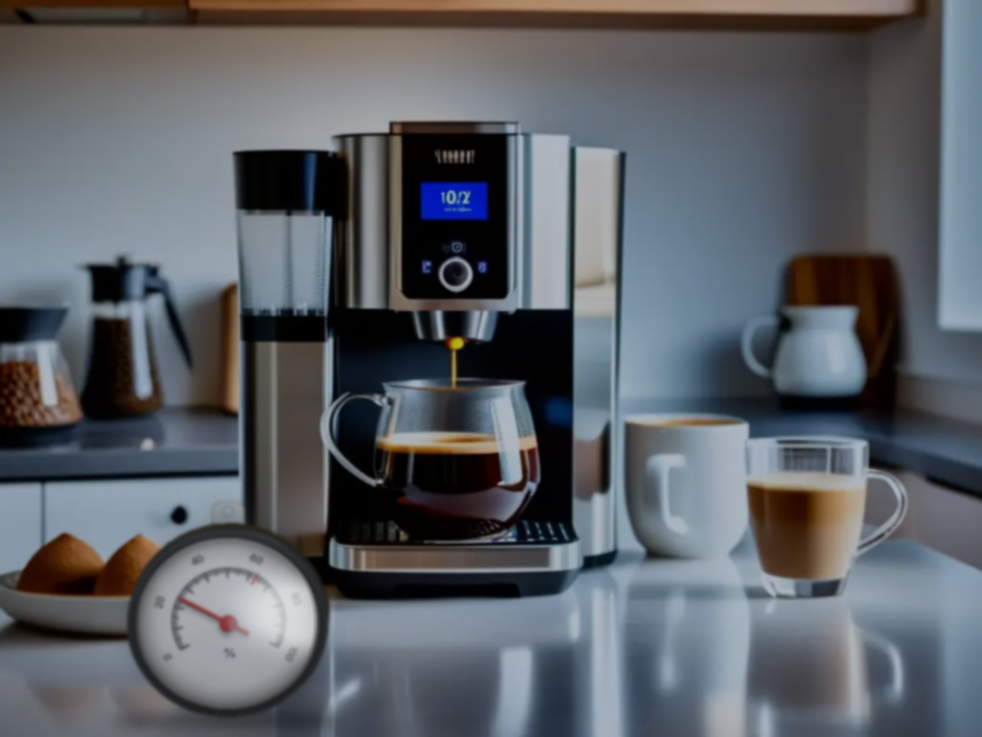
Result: 25
